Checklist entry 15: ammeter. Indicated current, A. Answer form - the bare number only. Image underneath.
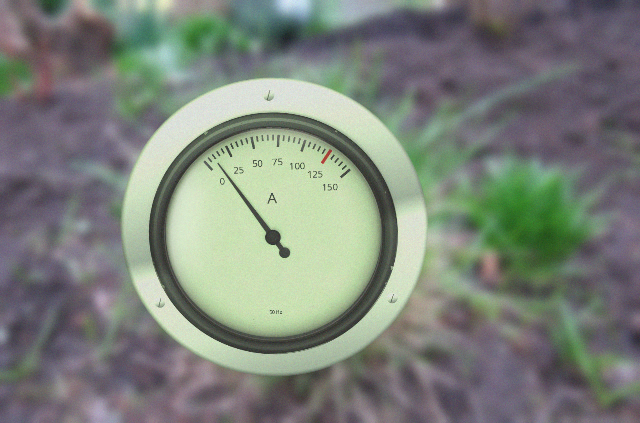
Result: 10
